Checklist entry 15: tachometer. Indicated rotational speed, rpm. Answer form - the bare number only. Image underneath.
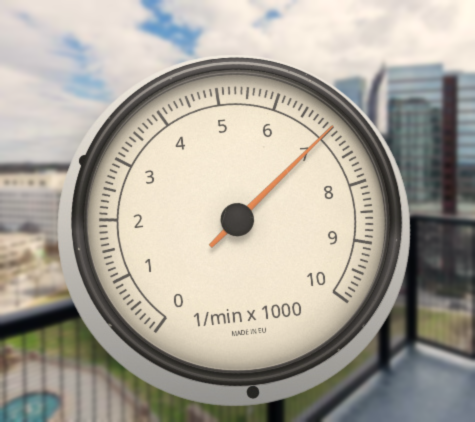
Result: 7000
